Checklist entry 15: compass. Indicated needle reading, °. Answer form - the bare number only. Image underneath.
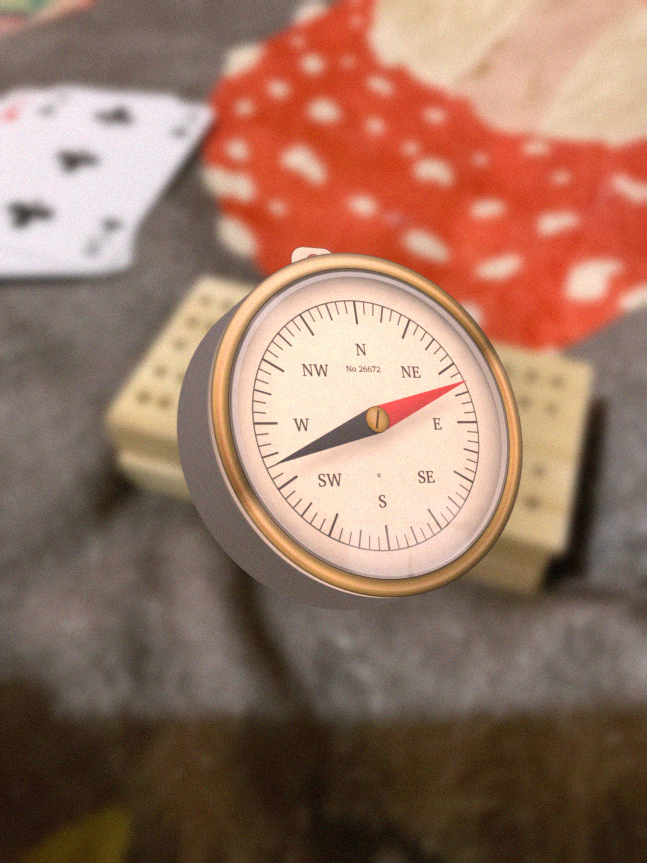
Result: 70
